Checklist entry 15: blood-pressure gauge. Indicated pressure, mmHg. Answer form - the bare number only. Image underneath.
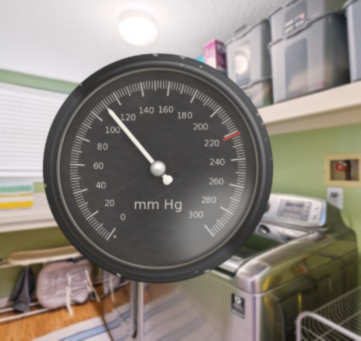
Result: 110
